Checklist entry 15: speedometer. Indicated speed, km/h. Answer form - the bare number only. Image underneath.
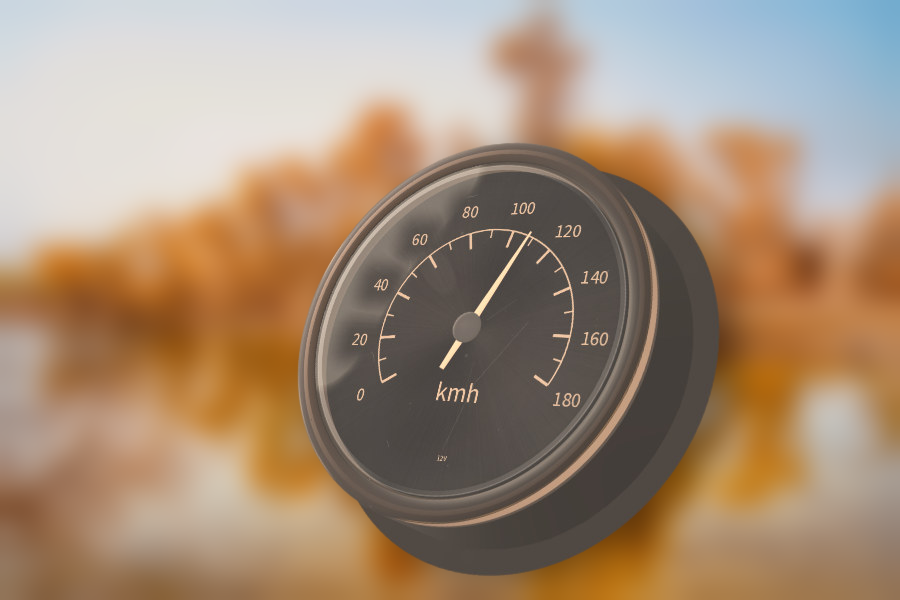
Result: 110
